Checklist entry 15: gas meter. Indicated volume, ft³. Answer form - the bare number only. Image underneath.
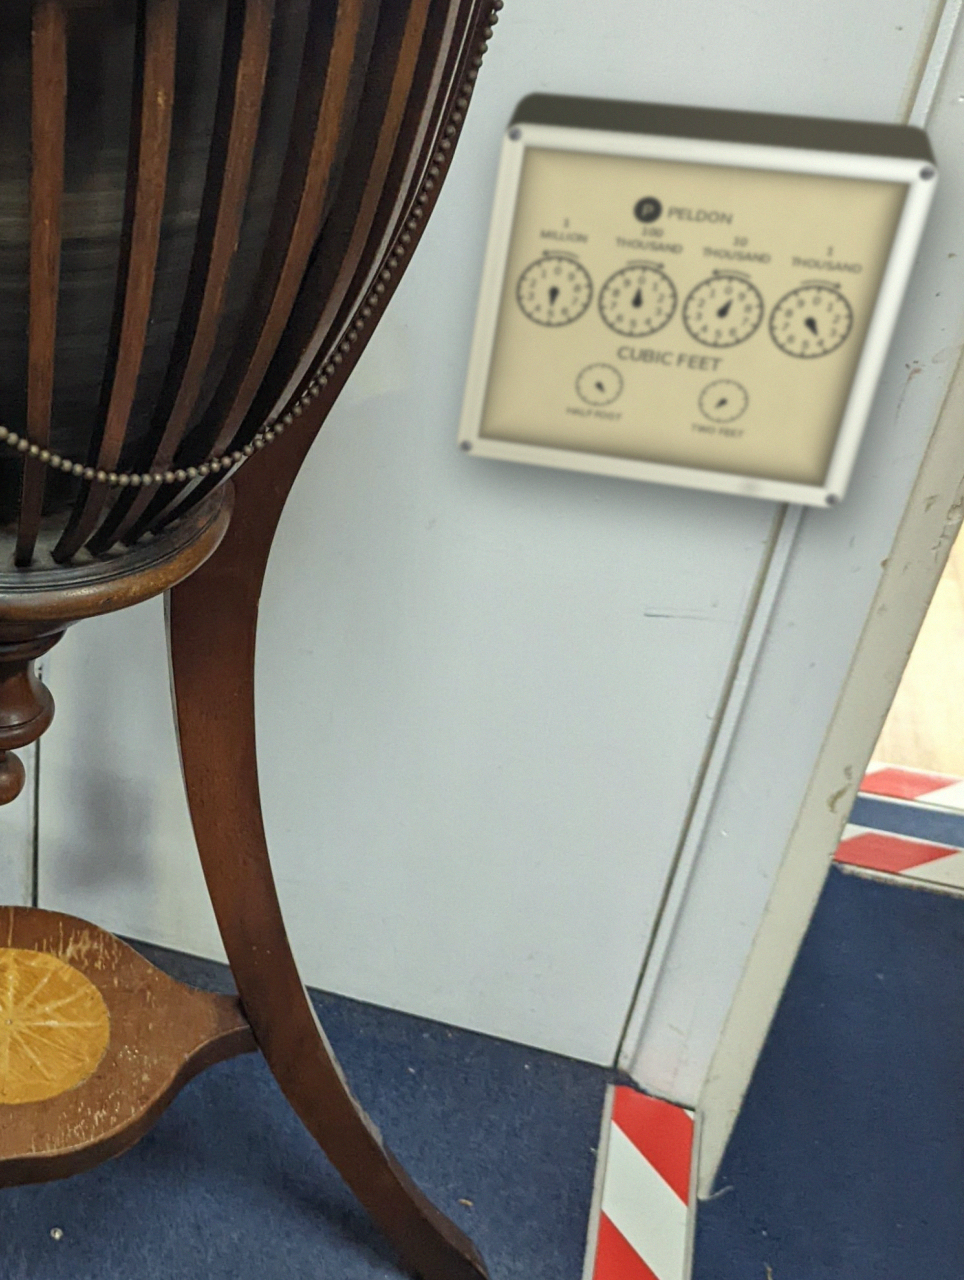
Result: 499400
